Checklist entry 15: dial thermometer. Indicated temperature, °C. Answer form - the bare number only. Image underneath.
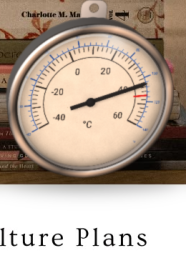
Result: 40
